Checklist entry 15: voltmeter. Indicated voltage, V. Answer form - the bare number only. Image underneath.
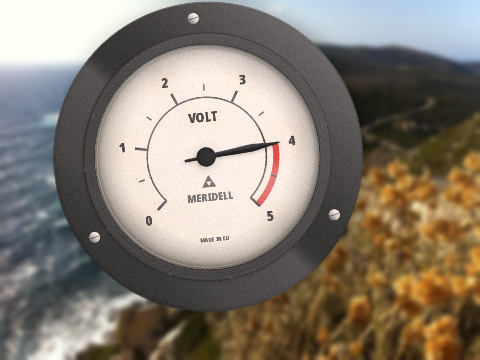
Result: 4
